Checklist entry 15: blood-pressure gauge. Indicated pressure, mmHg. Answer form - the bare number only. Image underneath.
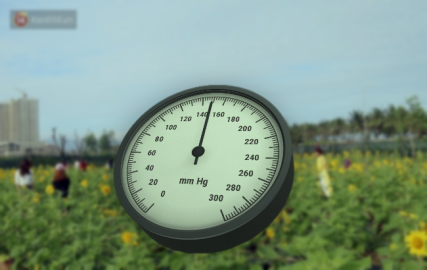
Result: 150
